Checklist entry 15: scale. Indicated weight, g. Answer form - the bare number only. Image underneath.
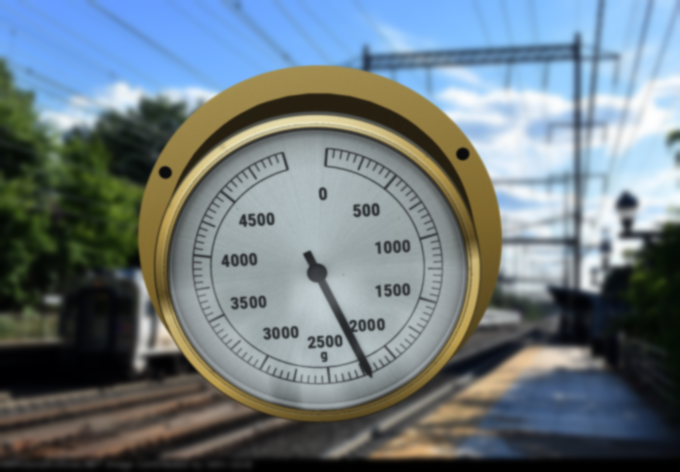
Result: 2200
